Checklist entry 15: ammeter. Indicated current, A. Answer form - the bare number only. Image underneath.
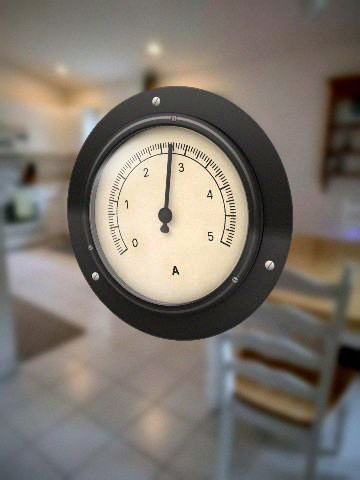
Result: 2.75
